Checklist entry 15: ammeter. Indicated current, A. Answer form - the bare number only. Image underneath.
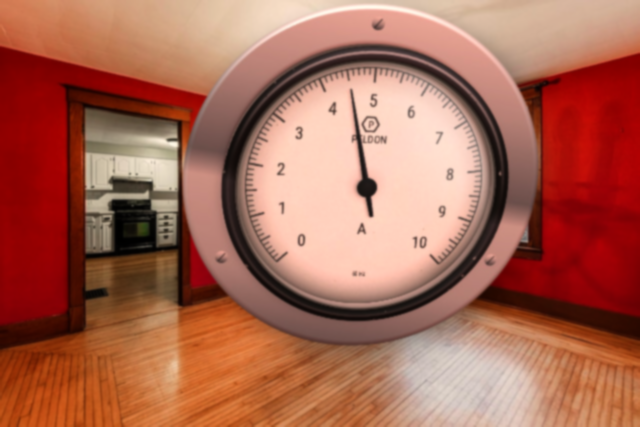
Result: 4.5
